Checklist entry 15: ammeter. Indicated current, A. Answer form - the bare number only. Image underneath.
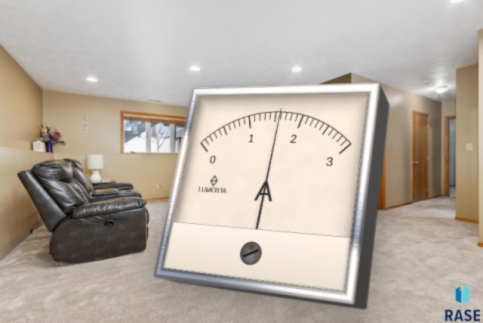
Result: 1.6
